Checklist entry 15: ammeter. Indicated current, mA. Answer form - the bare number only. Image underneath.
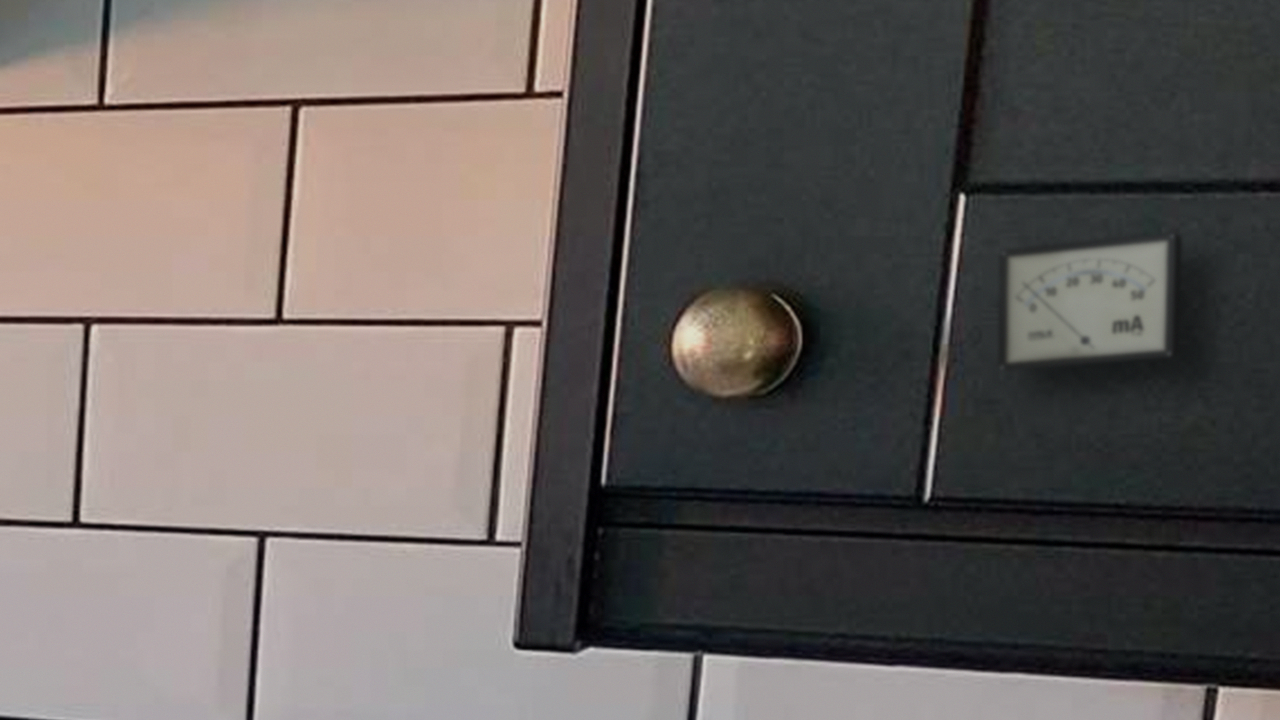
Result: 5
